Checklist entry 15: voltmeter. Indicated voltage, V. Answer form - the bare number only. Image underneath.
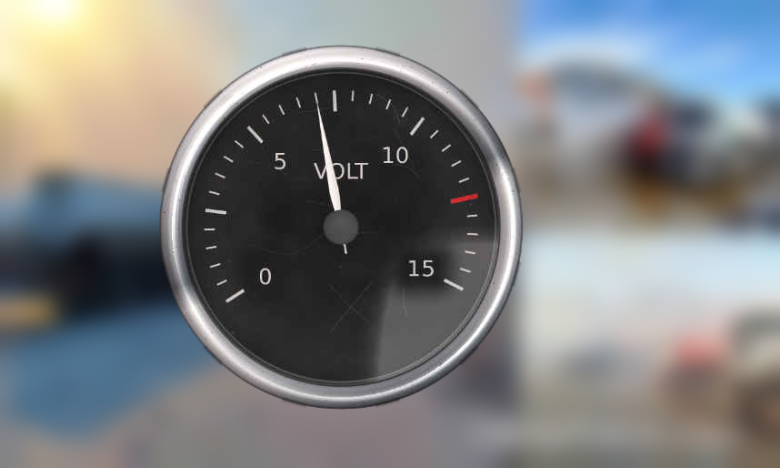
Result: 7
